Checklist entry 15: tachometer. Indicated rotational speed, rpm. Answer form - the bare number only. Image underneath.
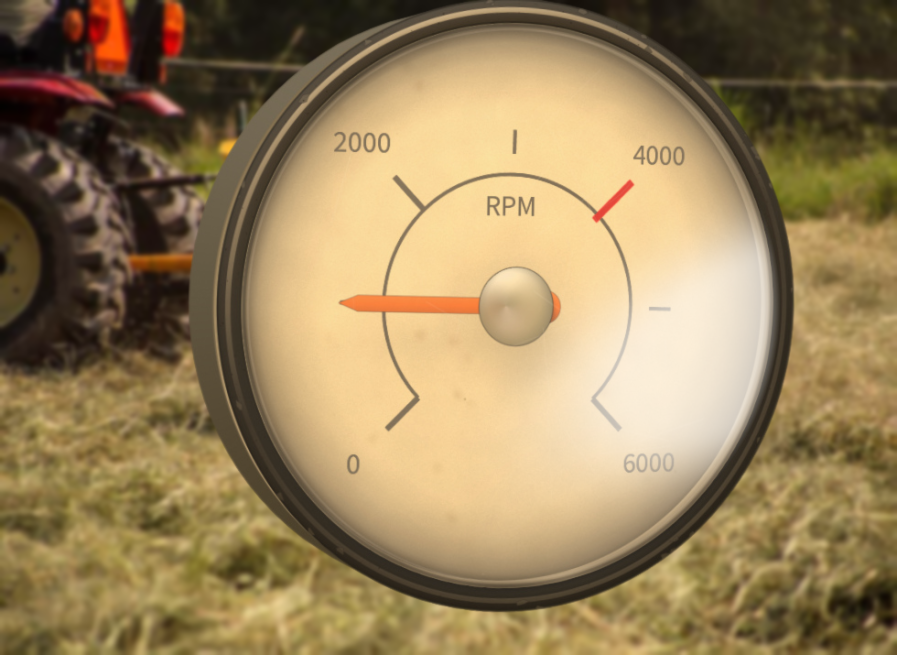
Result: 1000
